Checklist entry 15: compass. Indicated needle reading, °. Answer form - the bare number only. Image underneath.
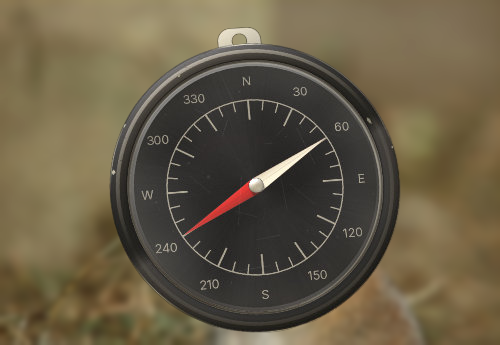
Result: 240
